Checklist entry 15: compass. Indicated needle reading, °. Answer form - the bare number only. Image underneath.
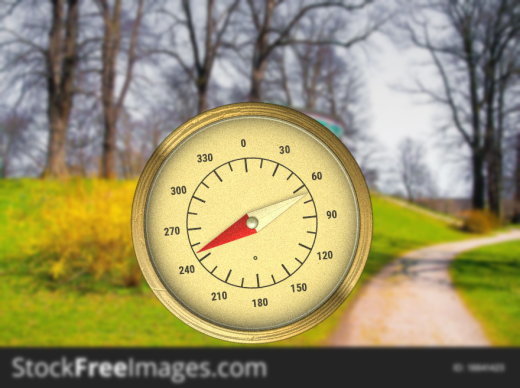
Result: 247.5
